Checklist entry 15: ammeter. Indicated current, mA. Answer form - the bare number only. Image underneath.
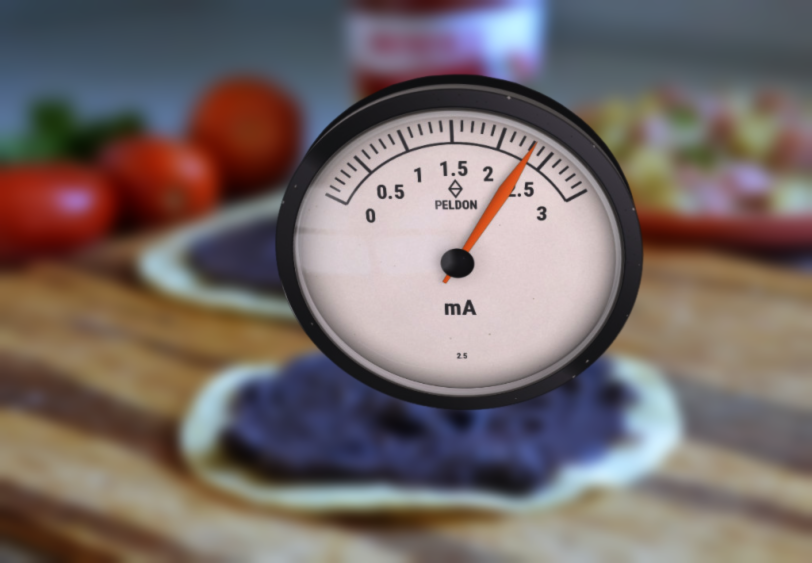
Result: 2.3
